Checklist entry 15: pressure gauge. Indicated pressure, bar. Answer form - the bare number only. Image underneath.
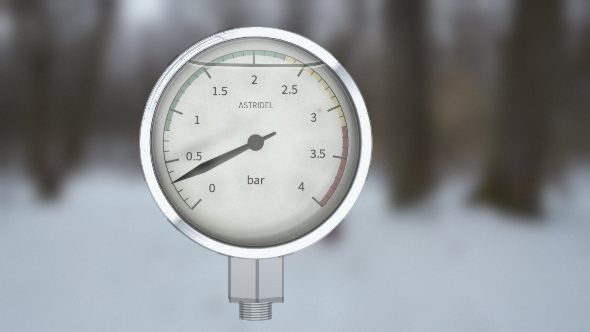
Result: 0.3
